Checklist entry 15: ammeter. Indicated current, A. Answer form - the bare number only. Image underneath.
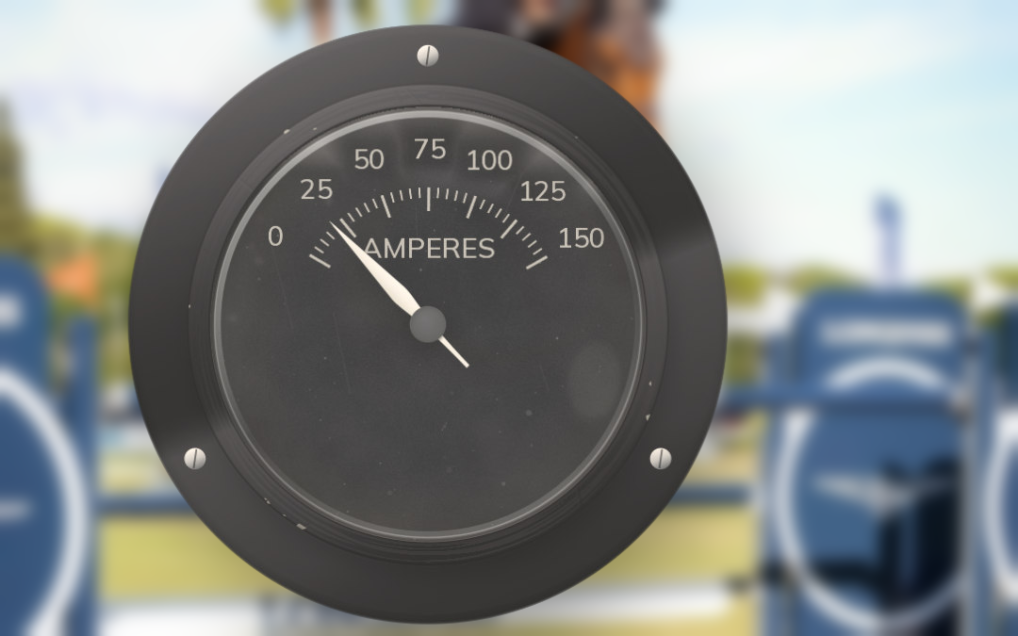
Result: 20
